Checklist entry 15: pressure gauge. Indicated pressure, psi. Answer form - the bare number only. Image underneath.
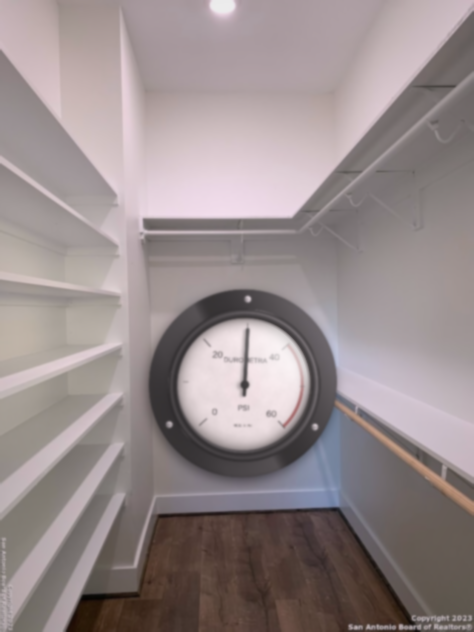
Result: 30
